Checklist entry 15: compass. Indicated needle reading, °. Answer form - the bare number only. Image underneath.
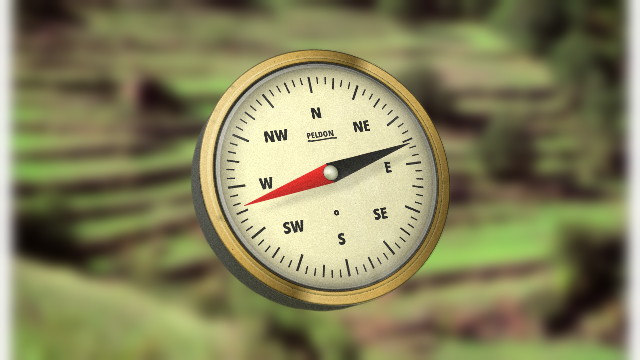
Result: 257.5
